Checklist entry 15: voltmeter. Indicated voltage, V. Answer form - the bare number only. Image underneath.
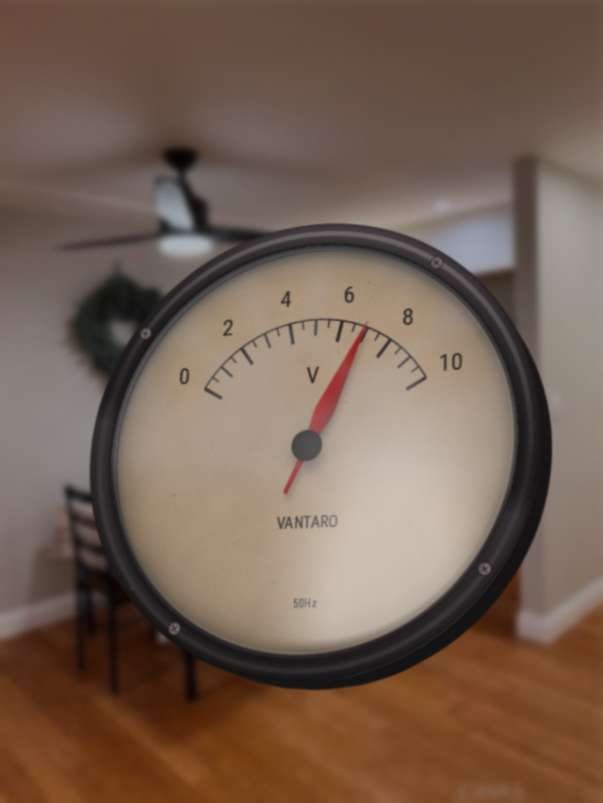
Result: 7
